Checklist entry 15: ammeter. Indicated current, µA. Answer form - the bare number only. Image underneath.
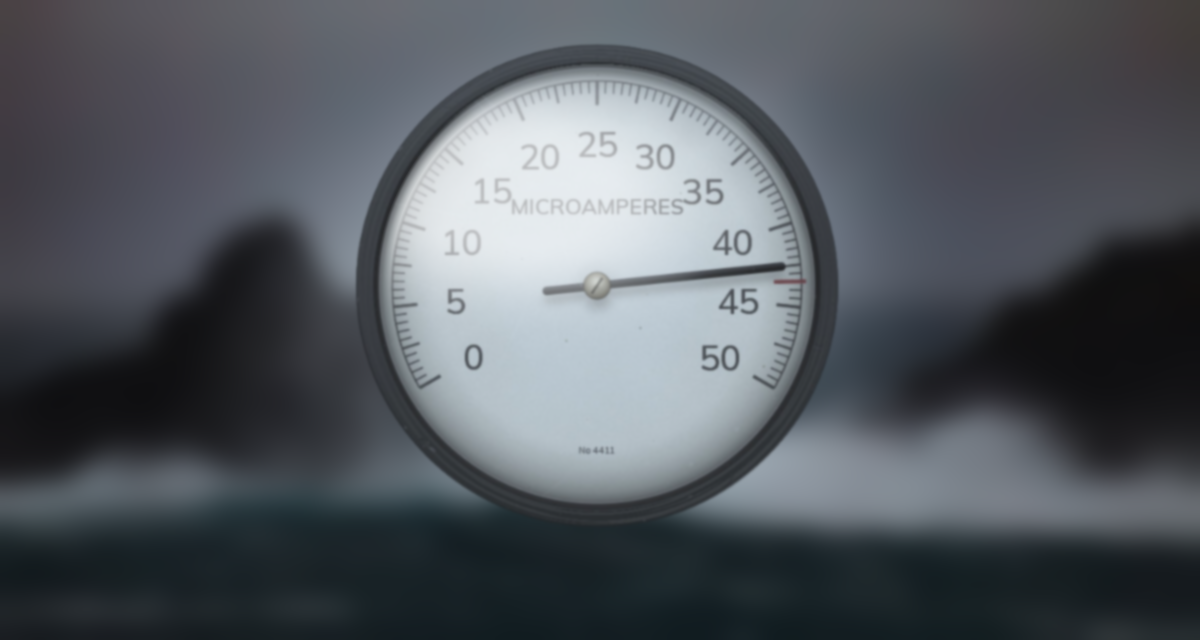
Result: 42.5
